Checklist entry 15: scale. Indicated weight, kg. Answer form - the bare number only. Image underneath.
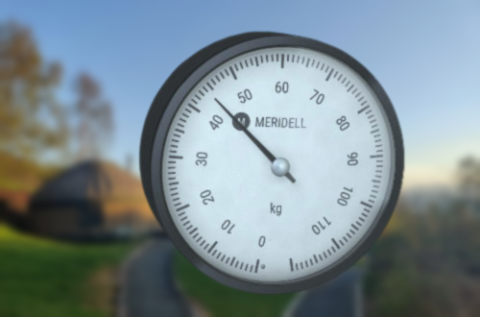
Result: 44
